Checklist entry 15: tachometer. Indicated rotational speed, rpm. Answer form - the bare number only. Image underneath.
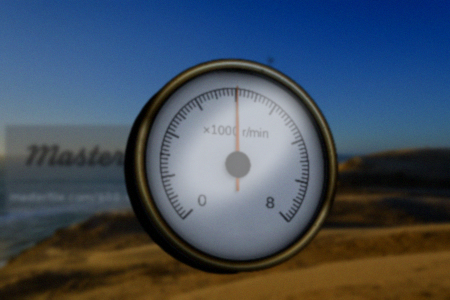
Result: 4000
